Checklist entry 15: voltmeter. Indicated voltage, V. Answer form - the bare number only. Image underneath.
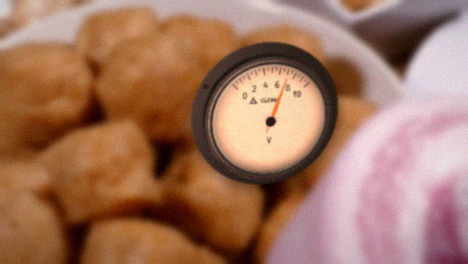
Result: 7
